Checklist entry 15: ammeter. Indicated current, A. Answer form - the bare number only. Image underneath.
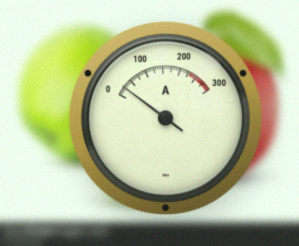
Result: 25
